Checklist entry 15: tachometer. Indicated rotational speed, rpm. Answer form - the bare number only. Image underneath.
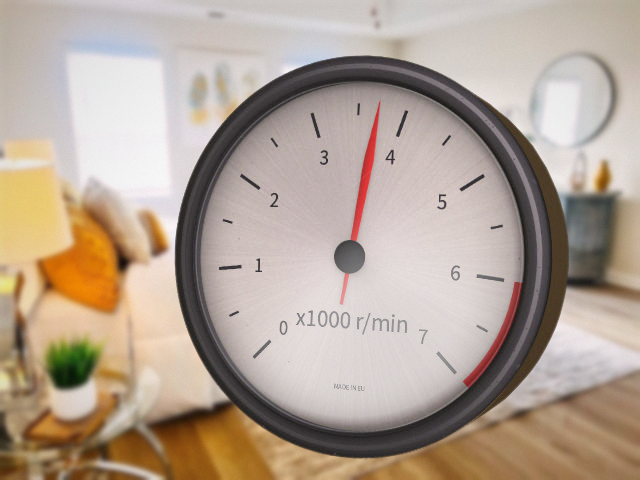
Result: 3750
